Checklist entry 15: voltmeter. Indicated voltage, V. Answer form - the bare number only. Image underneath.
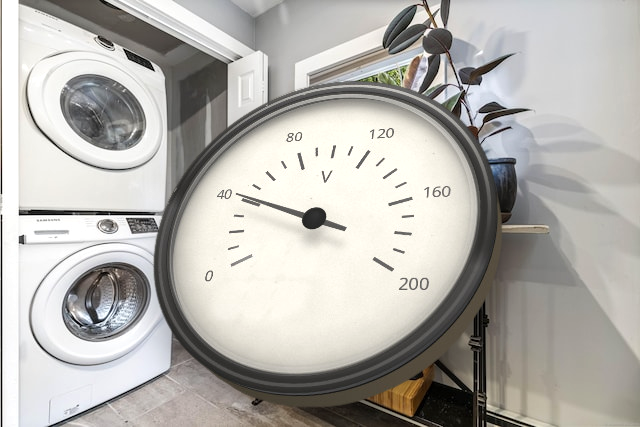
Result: 40
